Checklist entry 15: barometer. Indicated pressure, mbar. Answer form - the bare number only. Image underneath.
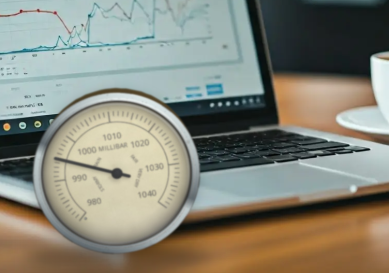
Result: 995
